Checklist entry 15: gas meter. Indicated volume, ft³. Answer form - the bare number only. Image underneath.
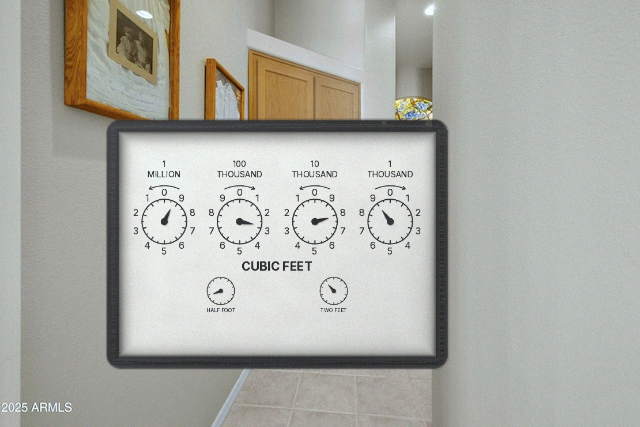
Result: 927900
